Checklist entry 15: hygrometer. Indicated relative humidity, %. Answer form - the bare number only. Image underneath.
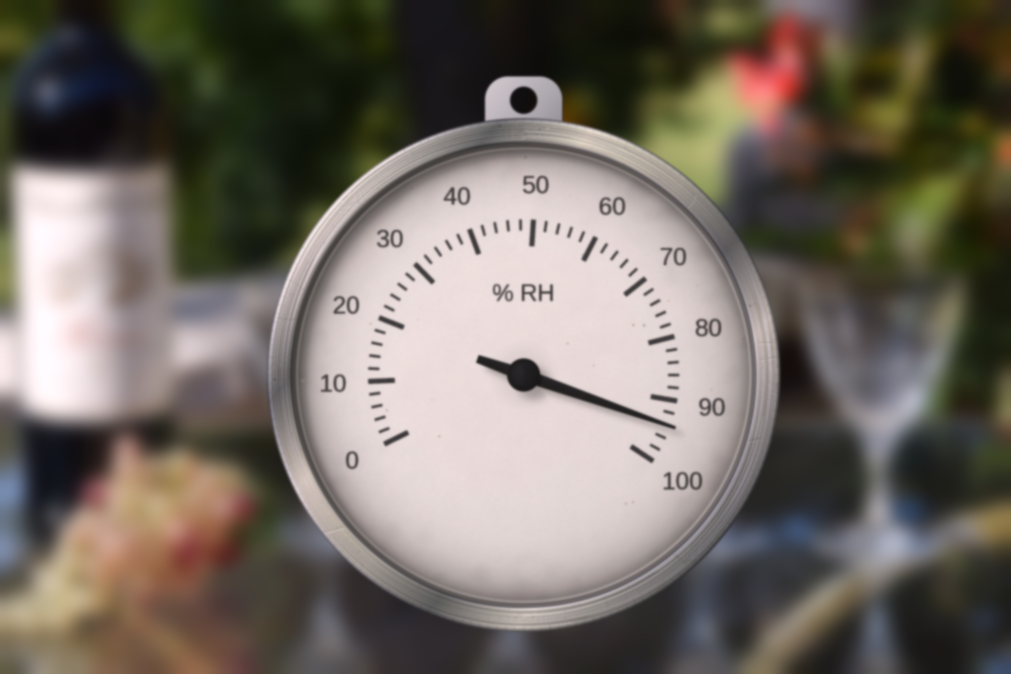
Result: 94
